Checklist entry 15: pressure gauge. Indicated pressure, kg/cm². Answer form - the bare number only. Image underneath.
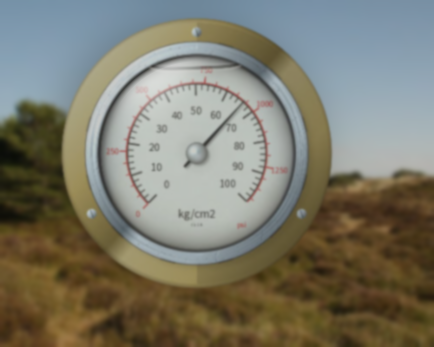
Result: 66
